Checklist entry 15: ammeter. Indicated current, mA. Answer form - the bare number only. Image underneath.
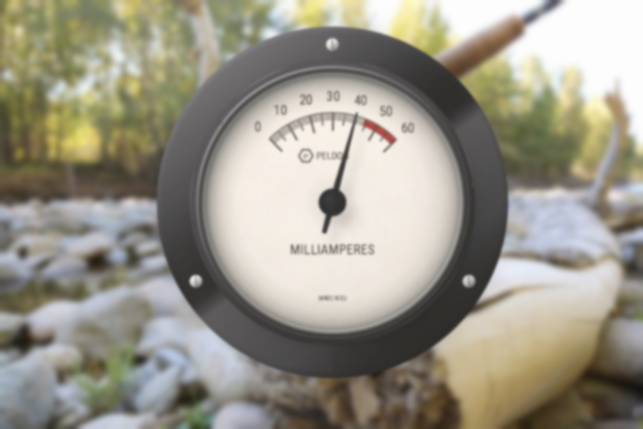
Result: 40
